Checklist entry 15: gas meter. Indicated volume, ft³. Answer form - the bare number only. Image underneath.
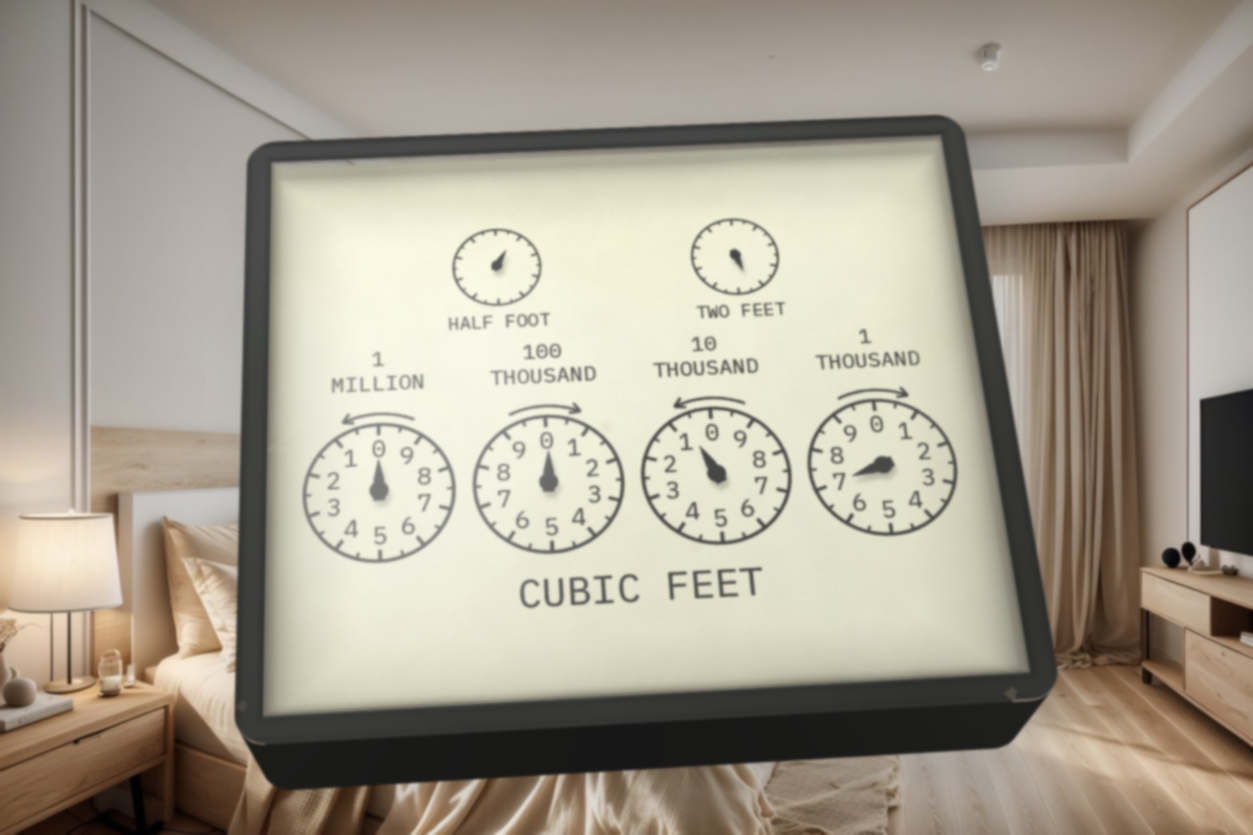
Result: 700
